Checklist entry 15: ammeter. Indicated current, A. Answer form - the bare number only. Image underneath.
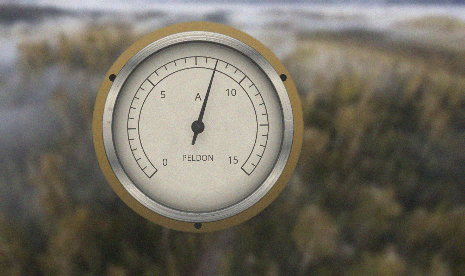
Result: 8.5
